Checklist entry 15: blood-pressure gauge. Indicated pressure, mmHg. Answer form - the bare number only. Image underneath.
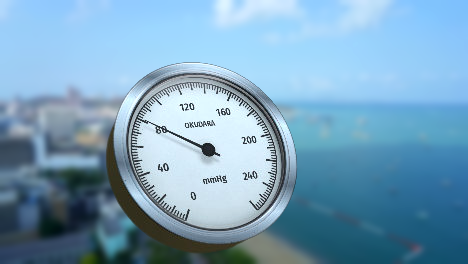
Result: 80
